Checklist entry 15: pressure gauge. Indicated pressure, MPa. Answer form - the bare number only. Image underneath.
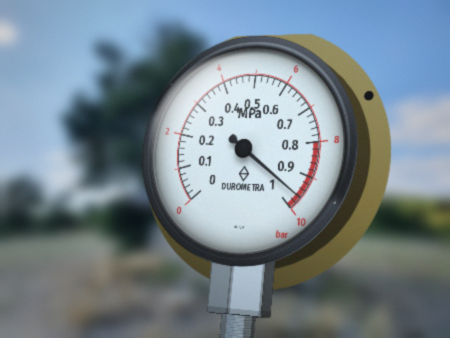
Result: 0.96
